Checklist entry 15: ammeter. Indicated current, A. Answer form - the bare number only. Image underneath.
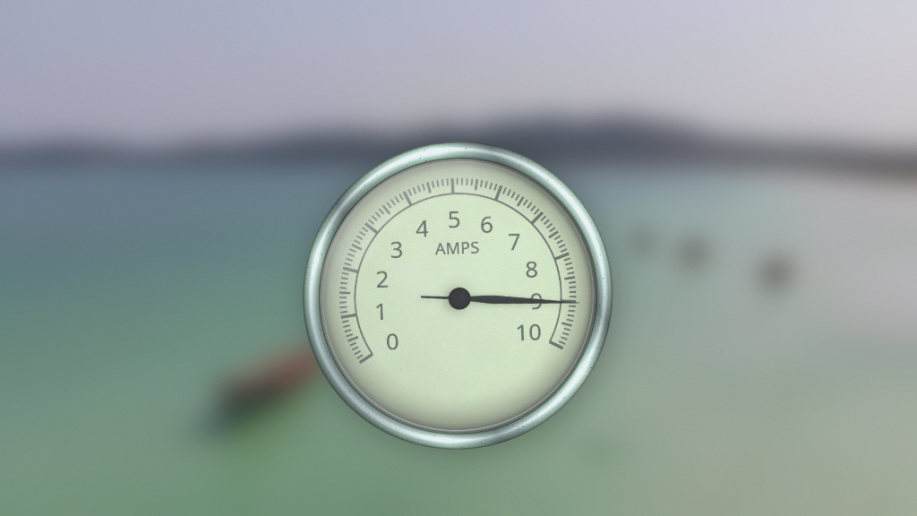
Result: 9
